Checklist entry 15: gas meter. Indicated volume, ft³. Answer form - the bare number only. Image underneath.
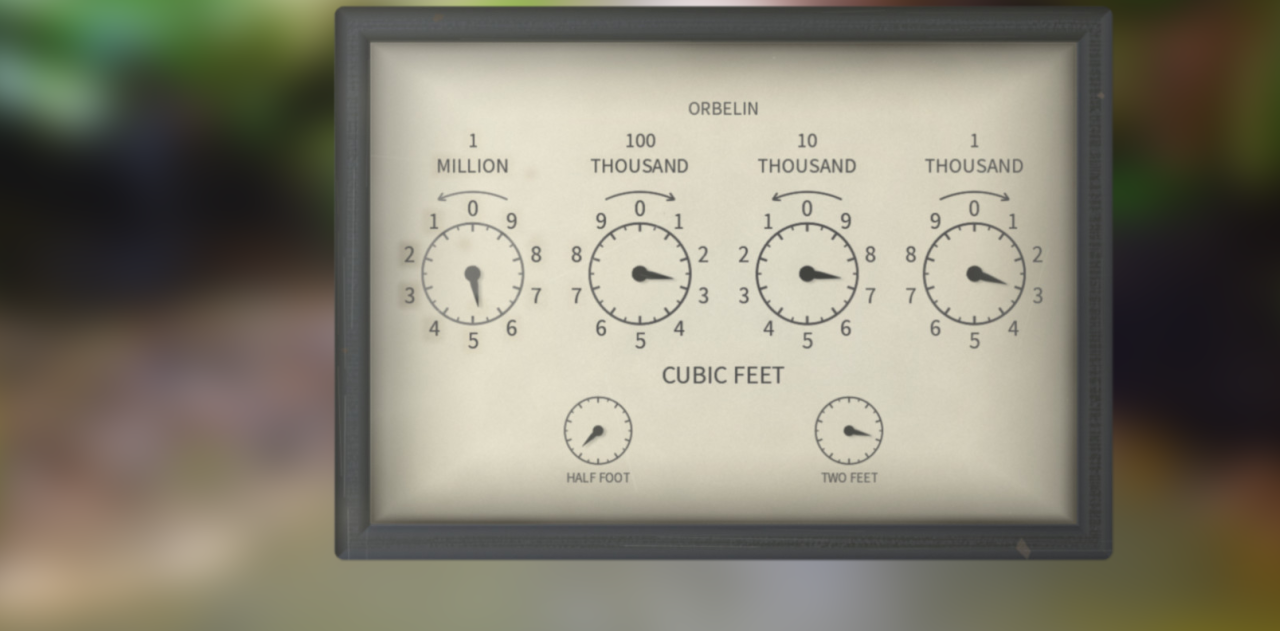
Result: 527300
